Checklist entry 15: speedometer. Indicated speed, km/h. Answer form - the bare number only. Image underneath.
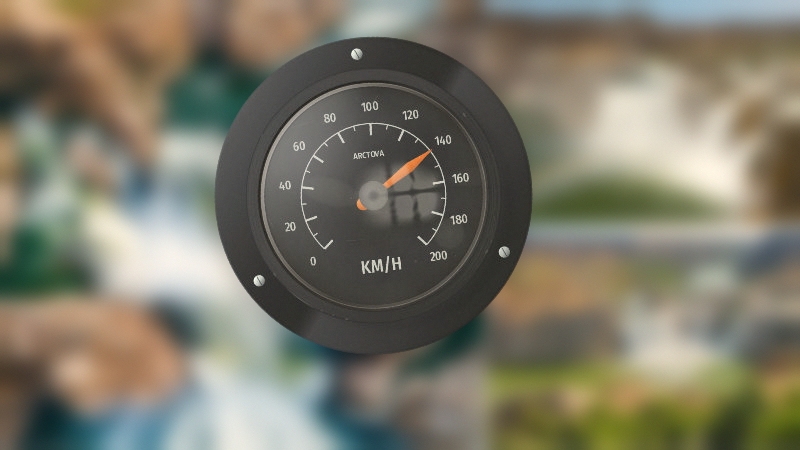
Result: 140
